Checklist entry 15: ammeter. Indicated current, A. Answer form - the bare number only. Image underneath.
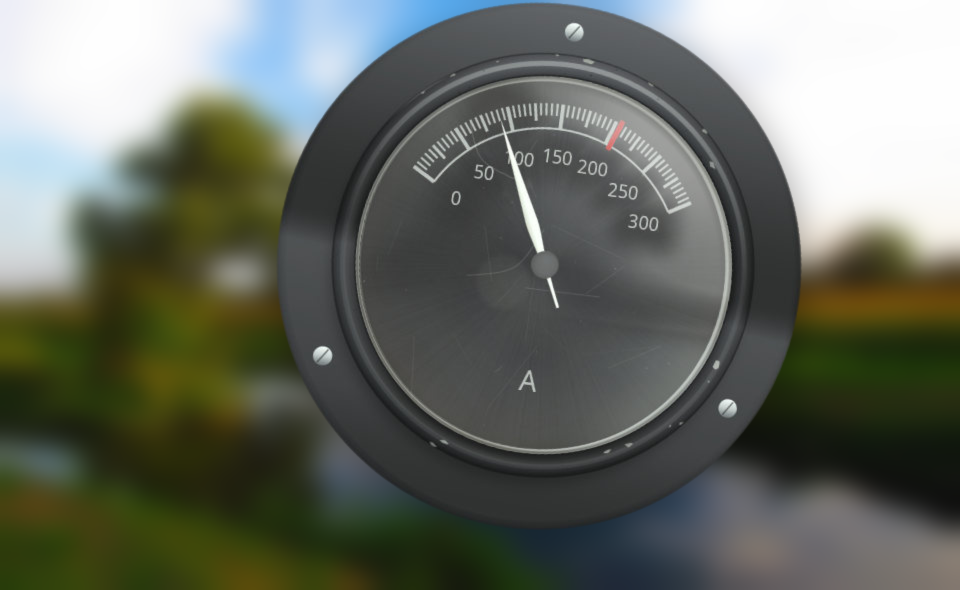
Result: 90
